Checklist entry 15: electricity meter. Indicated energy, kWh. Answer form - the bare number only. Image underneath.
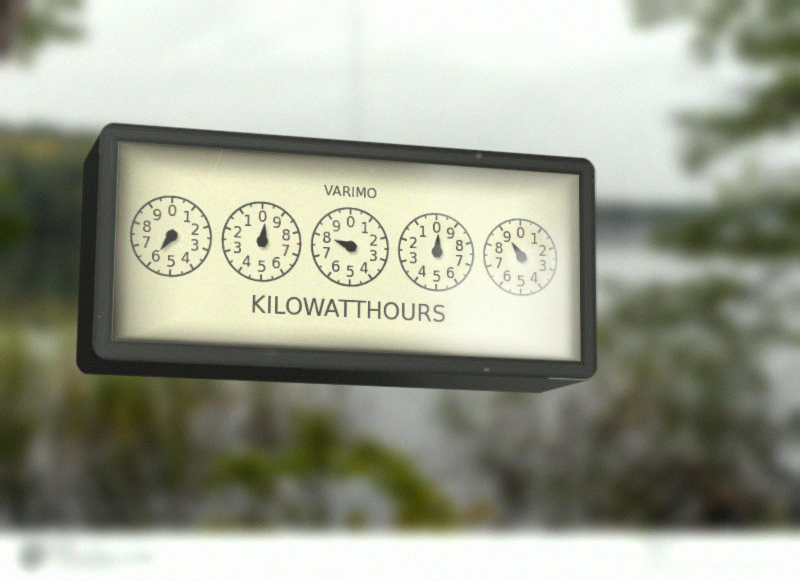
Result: 59799
